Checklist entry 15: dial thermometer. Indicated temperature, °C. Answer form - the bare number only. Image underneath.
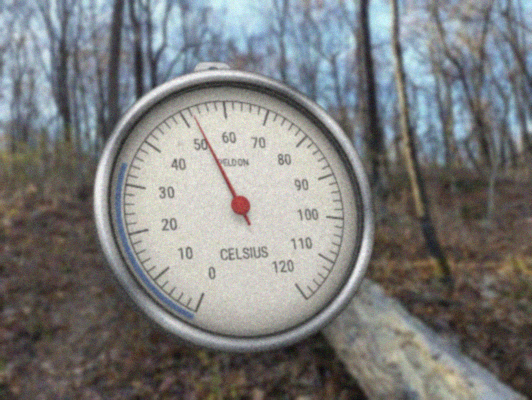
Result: 52
